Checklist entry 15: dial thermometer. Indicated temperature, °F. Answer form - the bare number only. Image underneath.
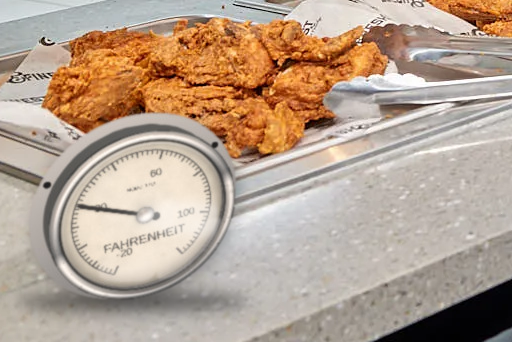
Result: 20
